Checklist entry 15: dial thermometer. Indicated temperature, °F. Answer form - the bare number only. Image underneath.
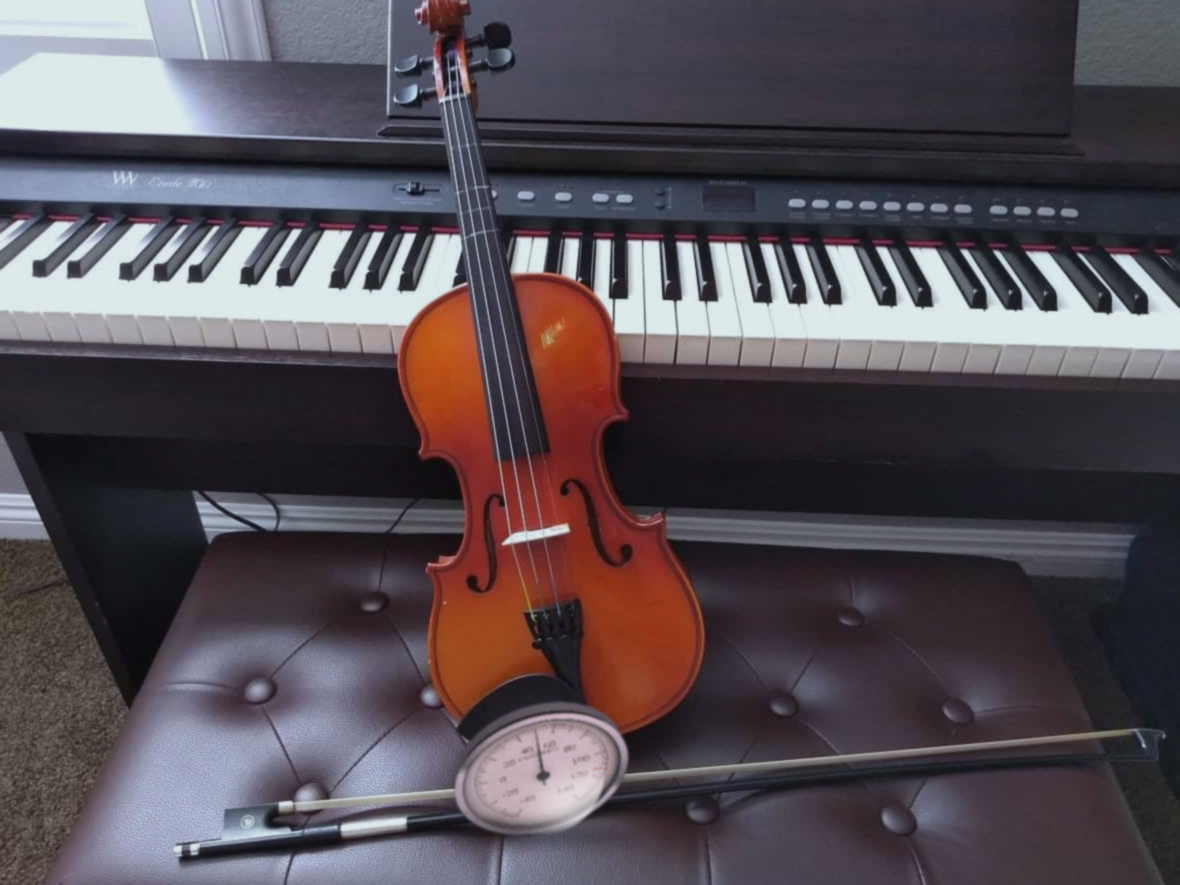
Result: 50
